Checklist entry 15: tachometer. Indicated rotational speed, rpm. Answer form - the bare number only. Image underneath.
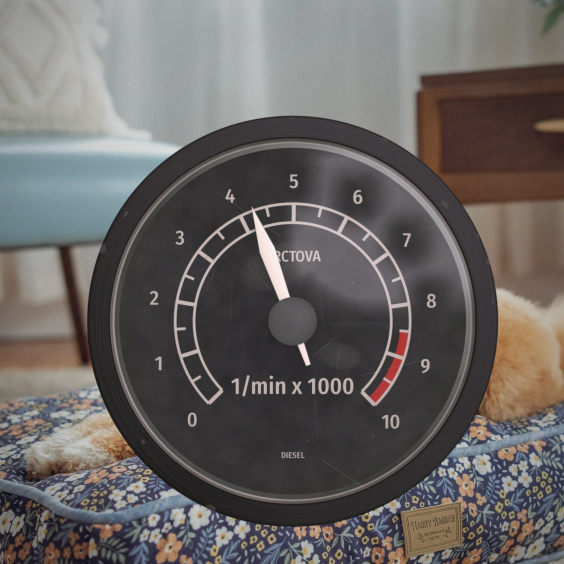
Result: 4250
